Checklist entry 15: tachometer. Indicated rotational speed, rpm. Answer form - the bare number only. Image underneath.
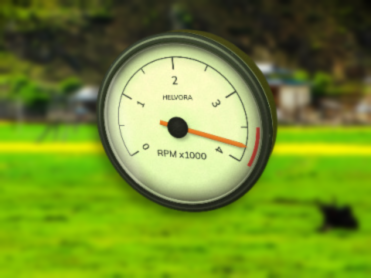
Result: 3750
